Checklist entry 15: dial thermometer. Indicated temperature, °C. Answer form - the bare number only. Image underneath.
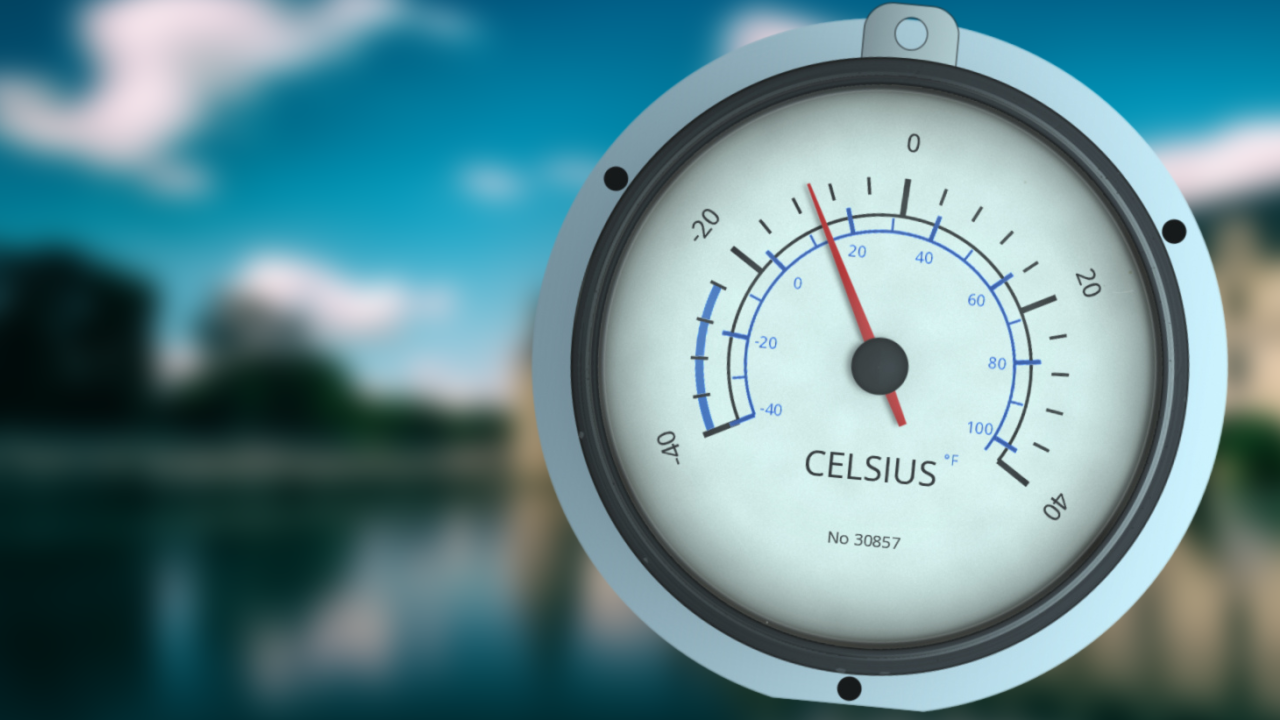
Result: -10
